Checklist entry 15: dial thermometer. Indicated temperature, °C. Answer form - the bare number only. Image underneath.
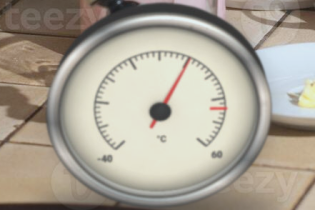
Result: 20
